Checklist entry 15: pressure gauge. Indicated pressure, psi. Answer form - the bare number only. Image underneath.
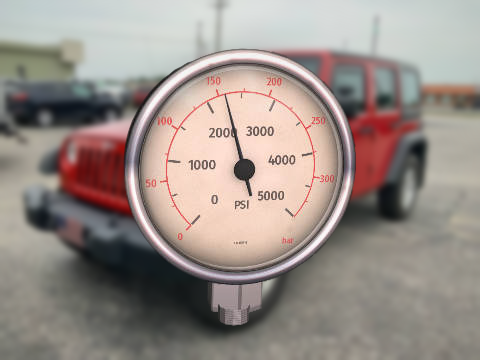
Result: 2250
